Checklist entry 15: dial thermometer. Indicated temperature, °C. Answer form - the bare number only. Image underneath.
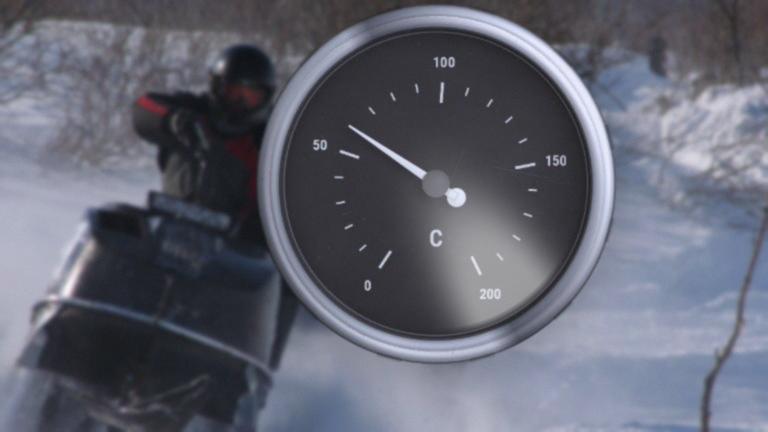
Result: 60
